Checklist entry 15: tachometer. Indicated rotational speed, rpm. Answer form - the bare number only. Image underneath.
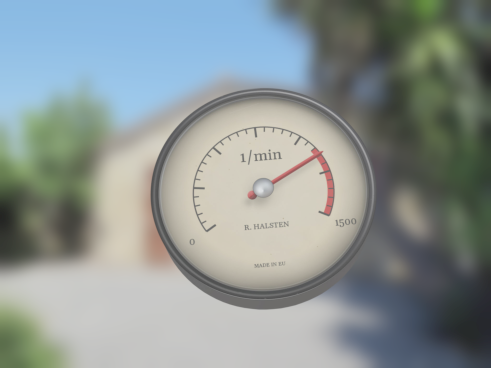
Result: 1150
